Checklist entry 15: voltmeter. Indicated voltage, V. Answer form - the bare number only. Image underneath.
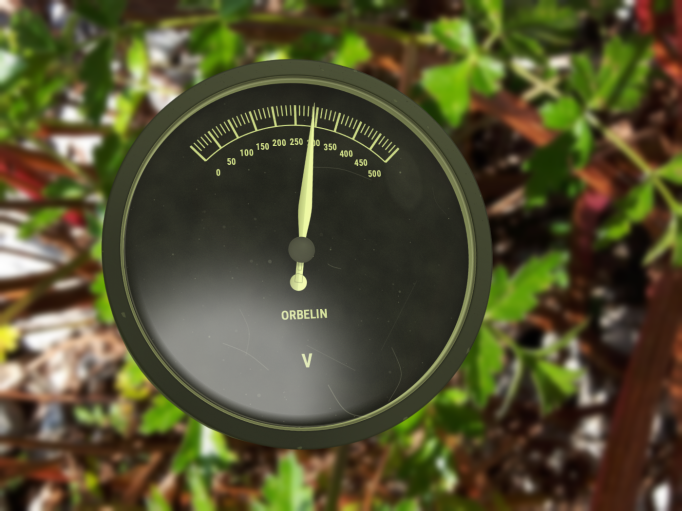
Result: 290
